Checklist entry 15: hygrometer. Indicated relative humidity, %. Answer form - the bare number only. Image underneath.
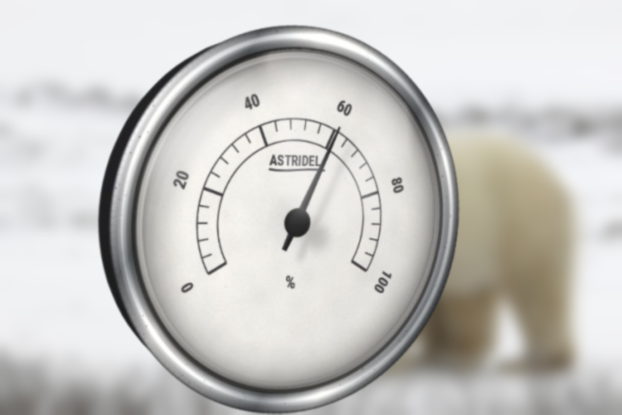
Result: 60
